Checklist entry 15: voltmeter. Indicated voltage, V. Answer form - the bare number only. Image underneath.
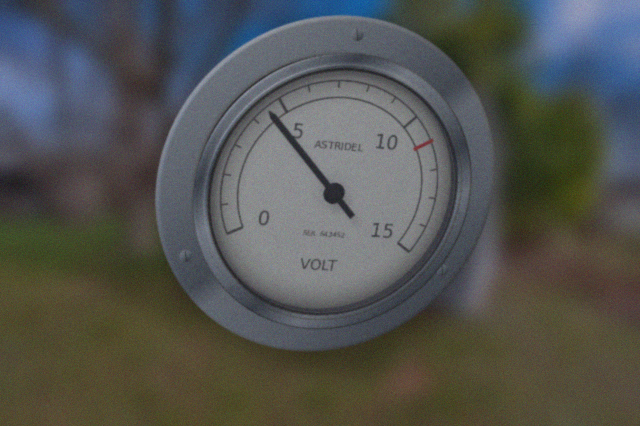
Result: 4.5
